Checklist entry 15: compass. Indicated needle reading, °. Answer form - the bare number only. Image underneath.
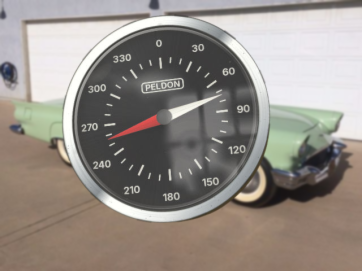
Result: 255
